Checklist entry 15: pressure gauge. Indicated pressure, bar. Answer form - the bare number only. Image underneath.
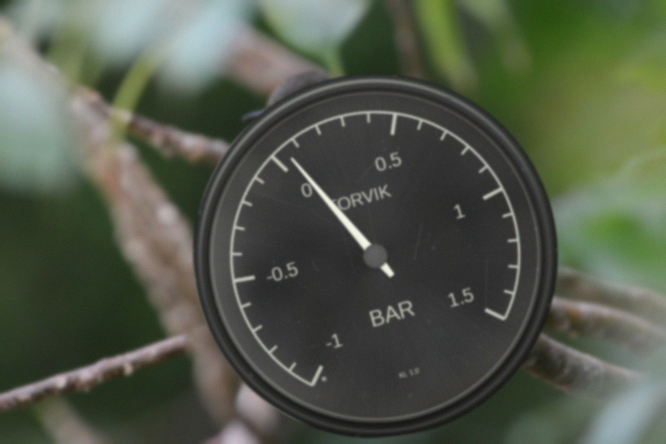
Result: 0.05
